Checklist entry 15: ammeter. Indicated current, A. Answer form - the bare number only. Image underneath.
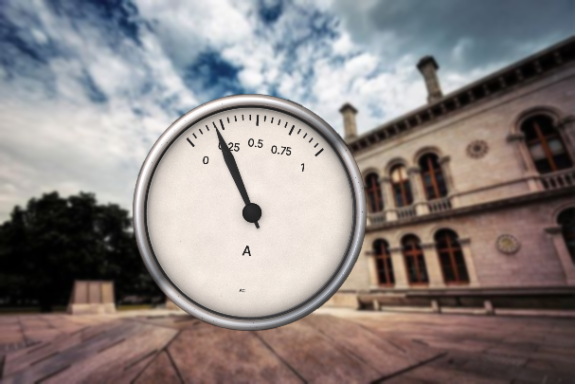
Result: 0.2
